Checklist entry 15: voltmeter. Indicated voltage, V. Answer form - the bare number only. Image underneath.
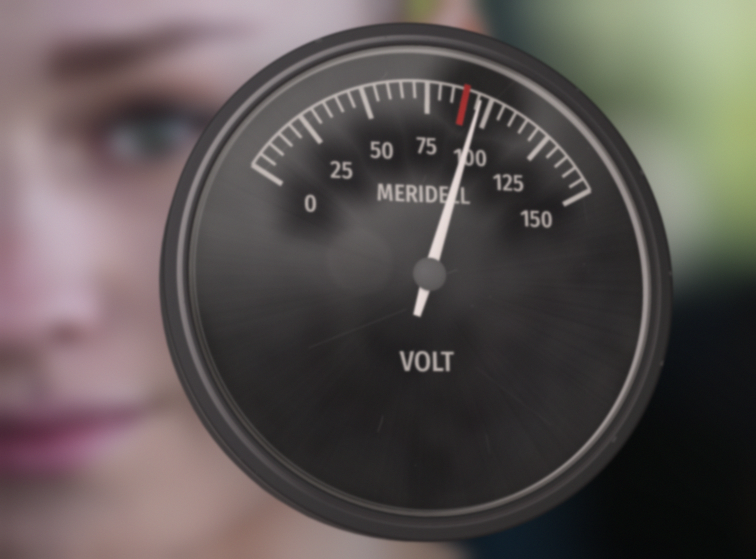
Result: 95
